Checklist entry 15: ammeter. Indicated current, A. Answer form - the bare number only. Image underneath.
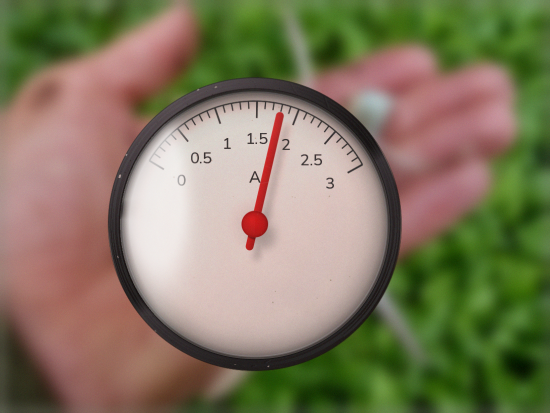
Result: 1.8
